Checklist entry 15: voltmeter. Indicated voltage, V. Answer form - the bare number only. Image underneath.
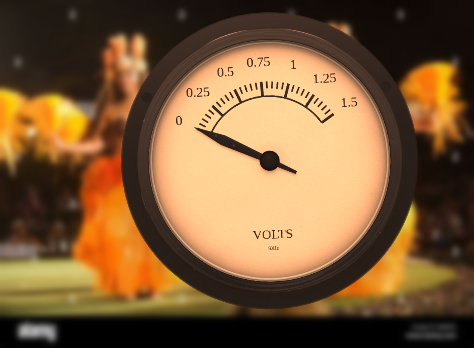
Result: 0
